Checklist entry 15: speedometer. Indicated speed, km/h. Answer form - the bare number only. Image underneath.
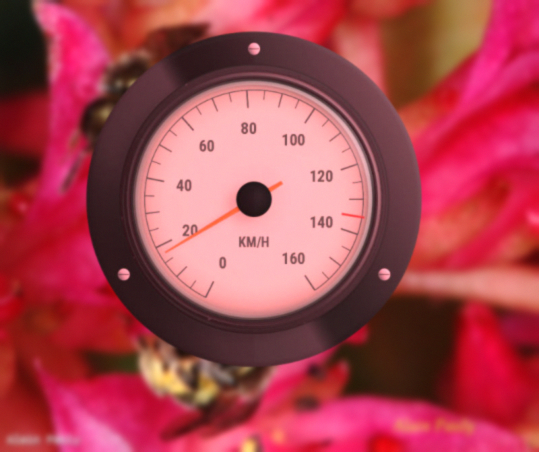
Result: 17.5
